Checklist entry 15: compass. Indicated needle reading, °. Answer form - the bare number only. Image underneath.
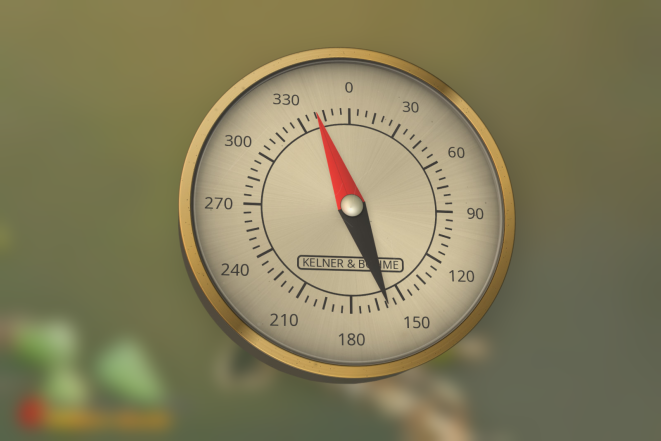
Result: 340
